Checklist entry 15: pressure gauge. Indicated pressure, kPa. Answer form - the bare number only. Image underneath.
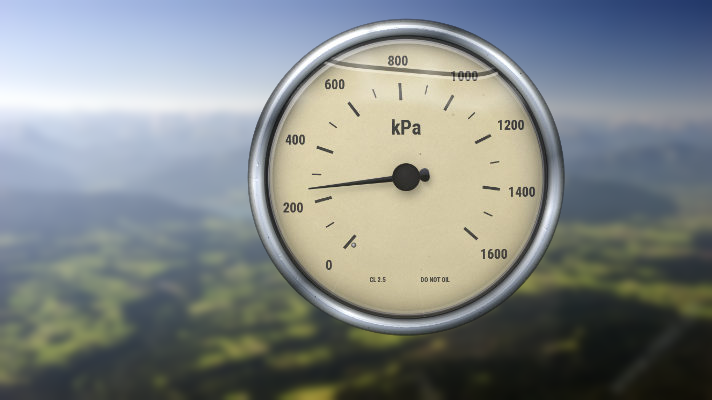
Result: 250
